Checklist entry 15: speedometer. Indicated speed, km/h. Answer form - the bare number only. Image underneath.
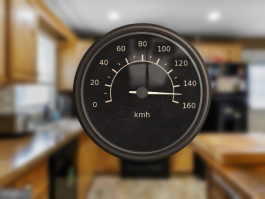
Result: 150
